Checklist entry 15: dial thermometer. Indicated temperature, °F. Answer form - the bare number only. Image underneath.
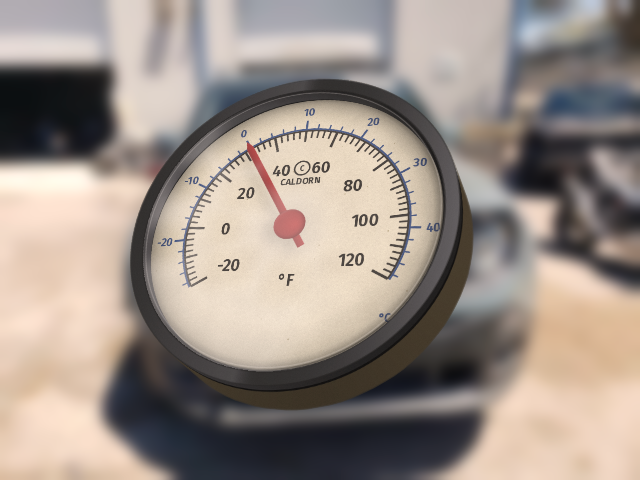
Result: 32
